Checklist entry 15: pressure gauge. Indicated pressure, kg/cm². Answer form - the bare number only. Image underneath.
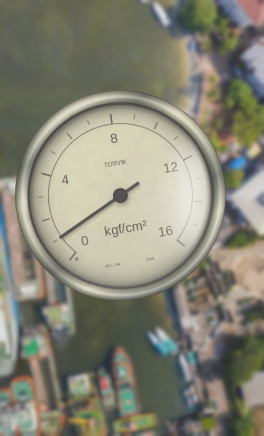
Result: 1
